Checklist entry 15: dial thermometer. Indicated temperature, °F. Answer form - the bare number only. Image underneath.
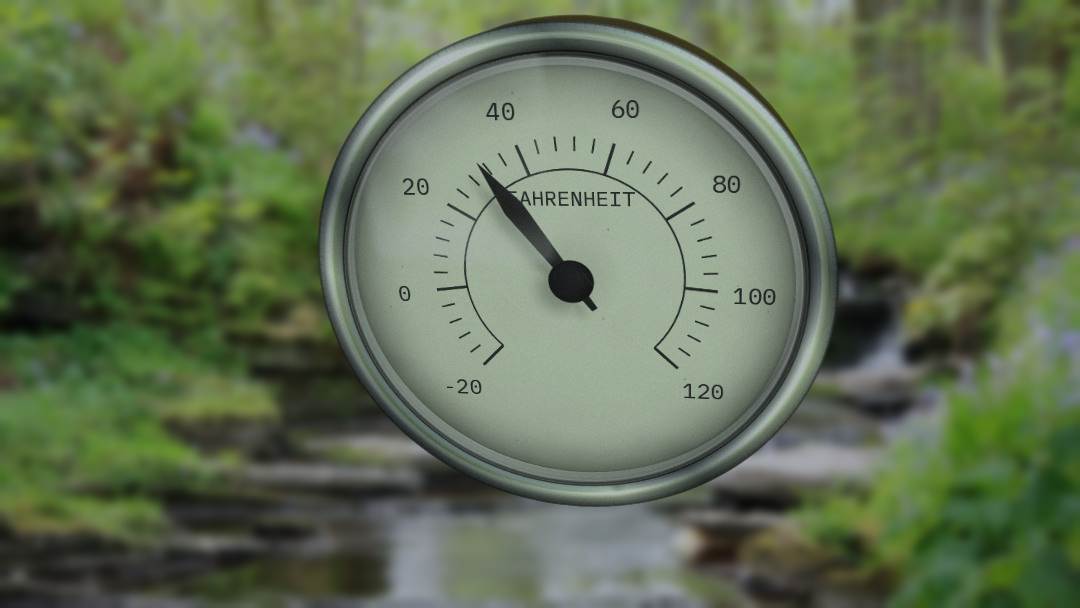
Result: 32
